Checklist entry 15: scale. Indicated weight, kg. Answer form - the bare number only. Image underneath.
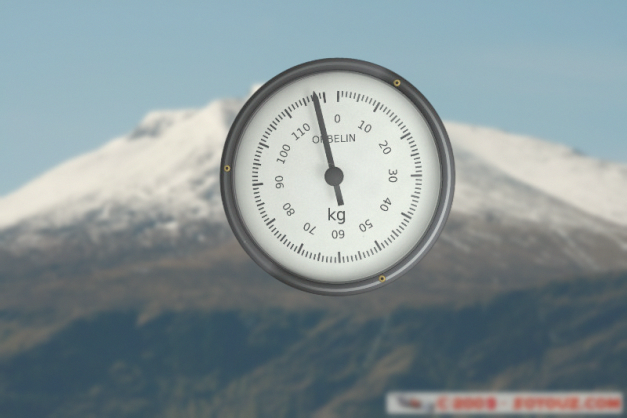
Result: 118
